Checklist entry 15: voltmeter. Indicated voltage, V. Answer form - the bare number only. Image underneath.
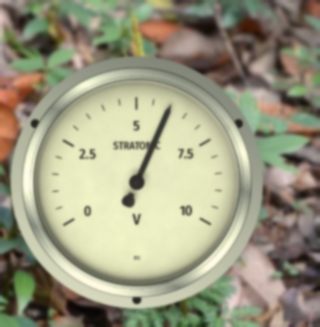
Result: 6
